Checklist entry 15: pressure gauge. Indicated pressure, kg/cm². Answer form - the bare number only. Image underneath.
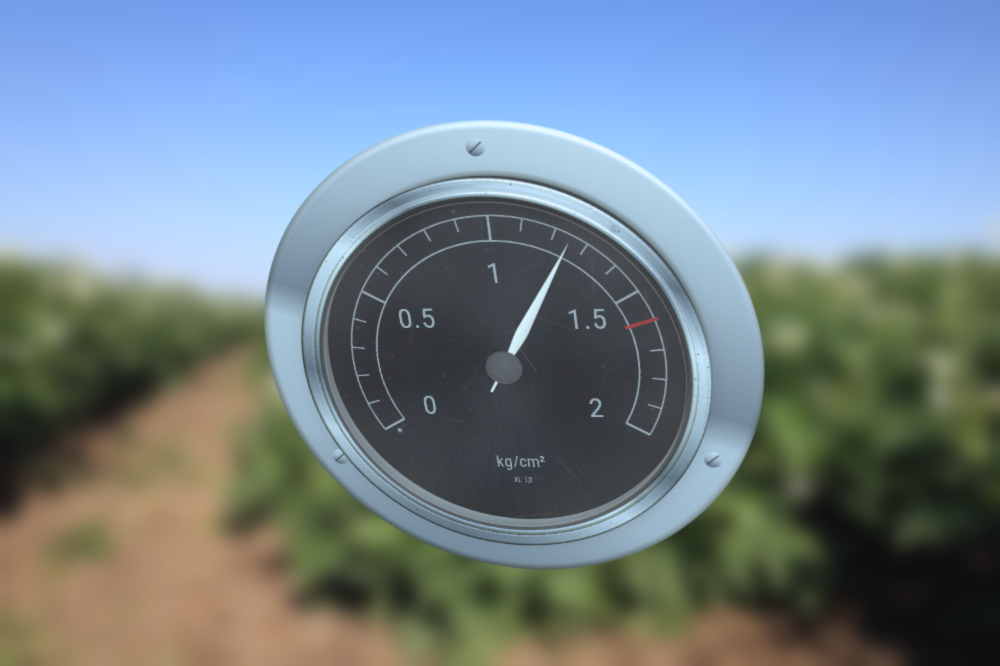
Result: 1.25
